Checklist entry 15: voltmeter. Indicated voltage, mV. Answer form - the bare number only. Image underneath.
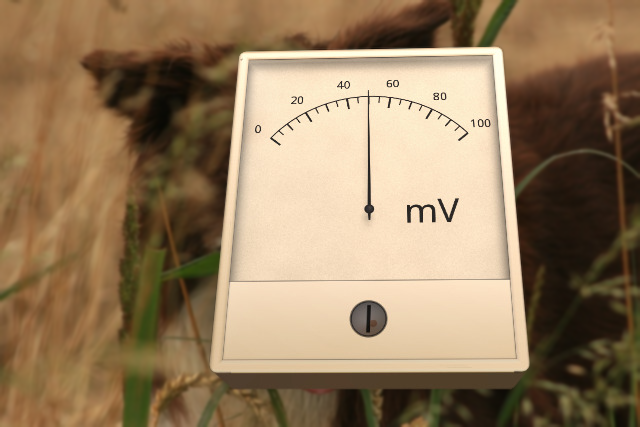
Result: 50
